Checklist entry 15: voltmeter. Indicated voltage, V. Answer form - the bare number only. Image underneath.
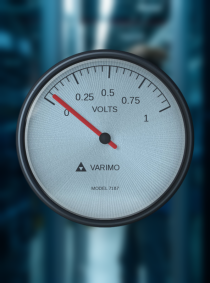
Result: 0.05
